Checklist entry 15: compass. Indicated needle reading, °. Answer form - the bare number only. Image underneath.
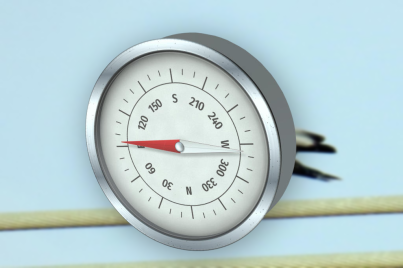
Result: 95
